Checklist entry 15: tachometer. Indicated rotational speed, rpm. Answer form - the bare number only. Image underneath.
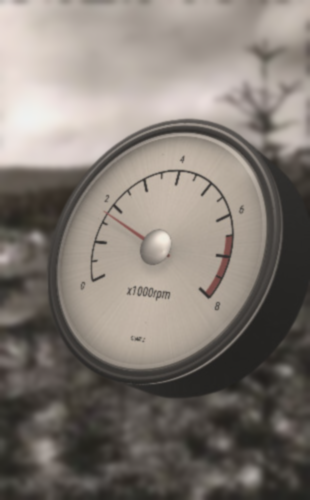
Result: 1750
